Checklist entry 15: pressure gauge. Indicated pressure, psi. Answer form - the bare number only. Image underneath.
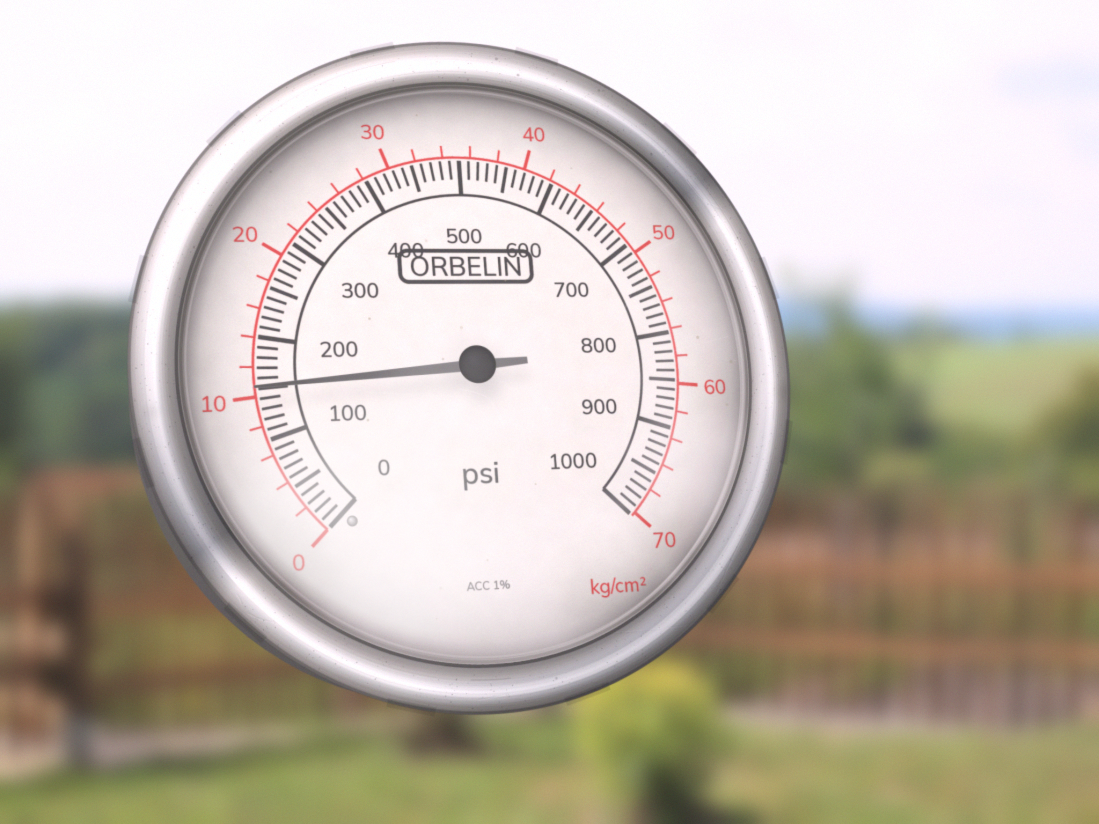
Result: 150
